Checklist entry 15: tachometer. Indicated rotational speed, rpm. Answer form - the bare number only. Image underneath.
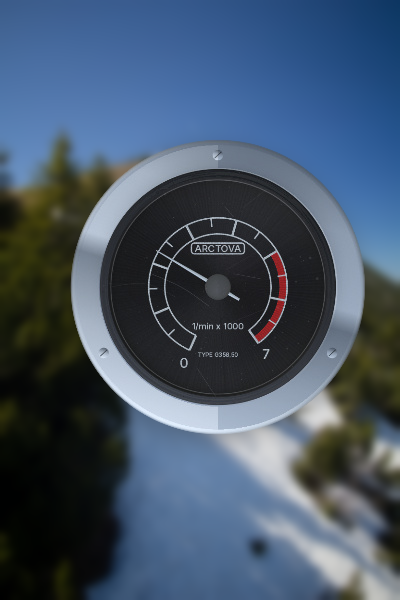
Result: 2250
